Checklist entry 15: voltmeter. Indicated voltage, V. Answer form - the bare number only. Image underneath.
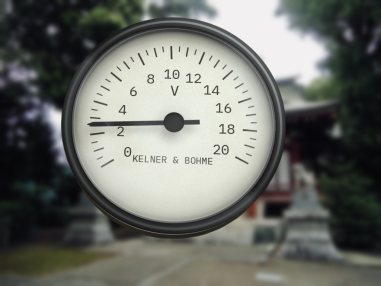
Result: 2.5
